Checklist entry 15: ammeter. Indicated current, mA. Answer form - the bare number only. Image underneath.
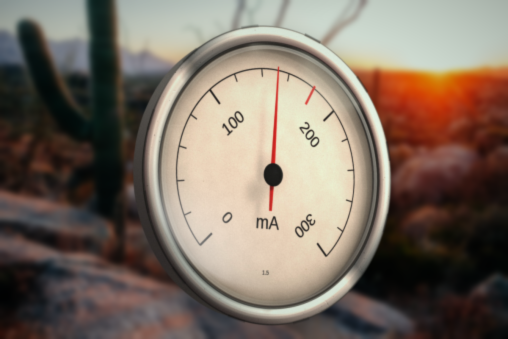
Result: 150
